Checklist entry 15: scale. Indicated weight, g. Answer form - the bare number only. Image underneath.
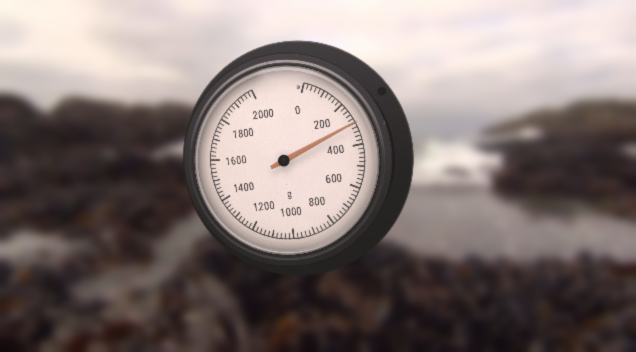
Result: 300
